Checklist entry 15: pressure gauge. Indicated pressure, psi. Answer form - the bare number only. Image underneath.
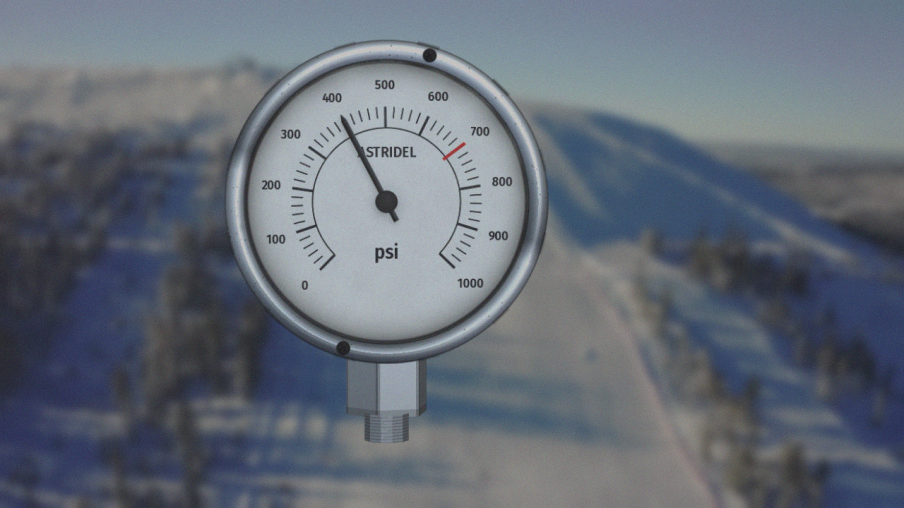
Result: 400
